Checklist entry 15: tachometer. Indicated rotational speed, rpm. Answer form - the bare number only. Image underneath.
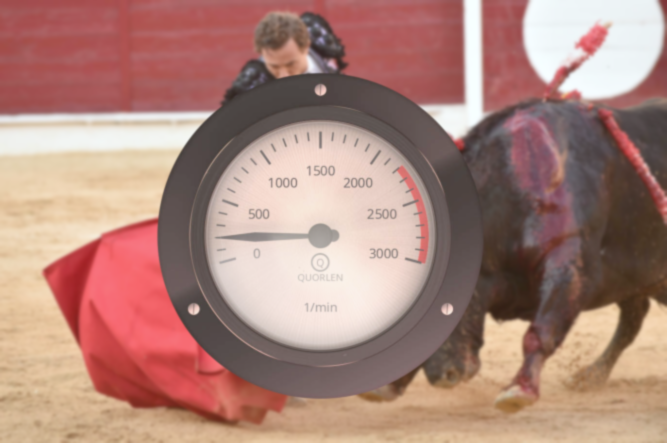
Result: 200
